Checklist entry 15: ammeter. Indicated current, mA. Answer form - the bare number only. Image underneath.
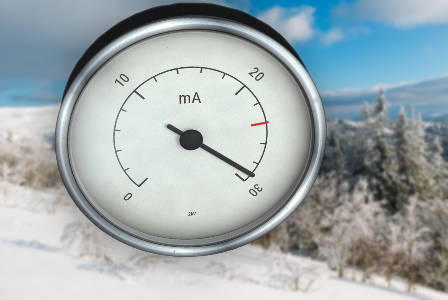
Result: 29
